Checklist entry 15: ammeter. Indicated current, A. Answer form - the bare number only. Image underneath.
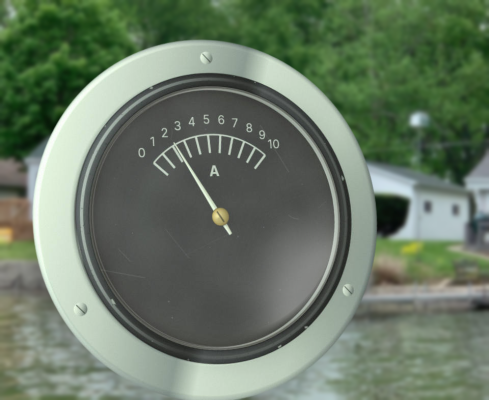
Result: 2
